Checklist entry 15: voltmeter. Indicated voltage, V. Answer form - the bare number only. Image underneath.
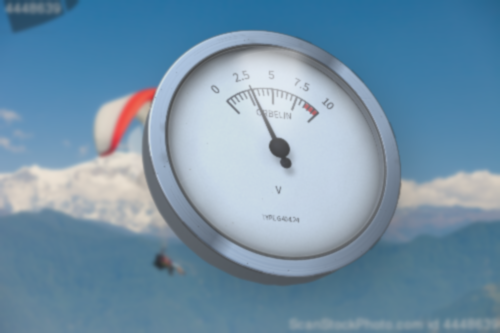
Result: 2.5
